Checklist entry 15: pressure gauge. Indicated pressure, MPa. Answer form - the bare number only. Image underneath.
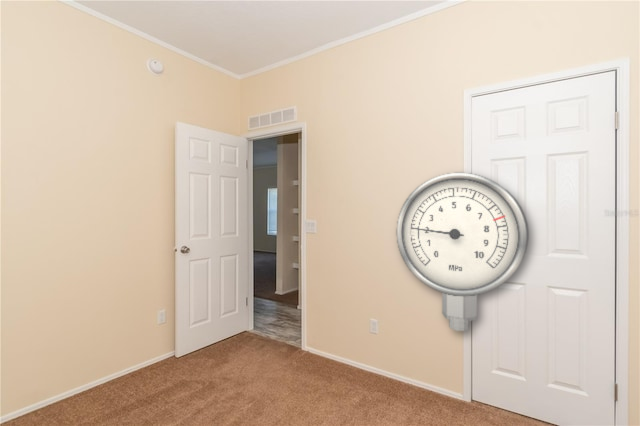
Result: 2
